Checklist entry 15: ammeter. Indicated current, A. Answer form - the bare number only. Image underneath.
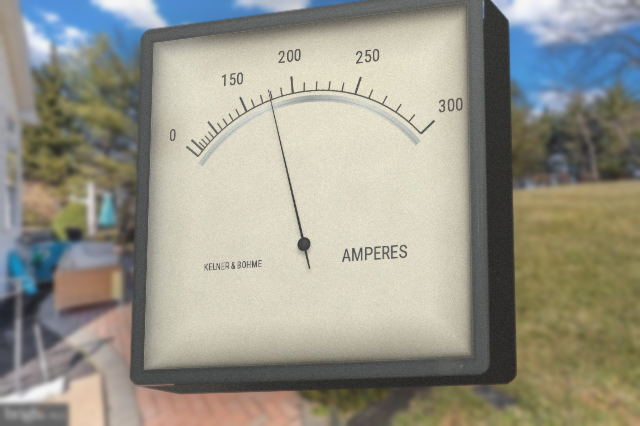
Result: 180
